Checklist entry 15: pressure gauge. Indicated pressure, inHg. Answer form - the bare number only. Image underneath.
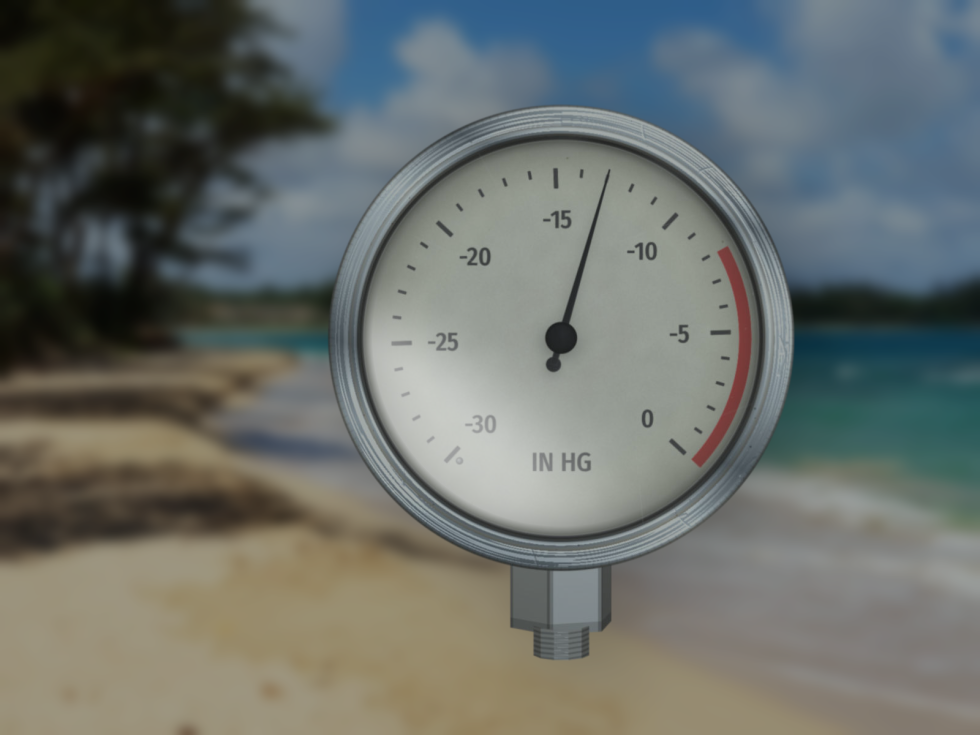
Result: -13
